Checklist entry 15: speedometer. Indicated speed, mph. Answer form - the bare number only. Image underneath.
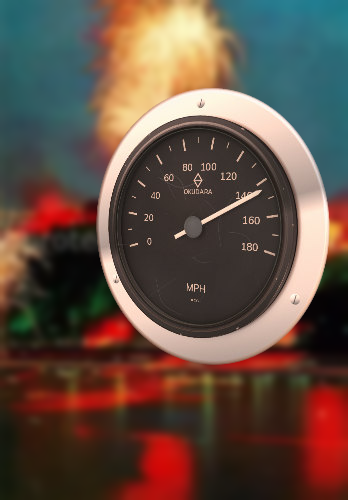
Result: 145
